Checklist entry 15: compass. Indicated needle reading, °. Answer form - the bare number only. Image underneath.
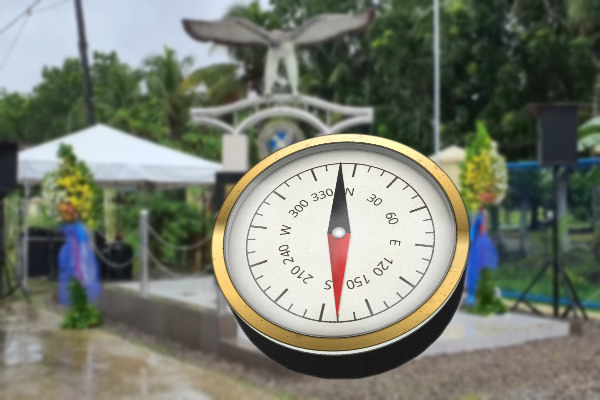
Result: 170
